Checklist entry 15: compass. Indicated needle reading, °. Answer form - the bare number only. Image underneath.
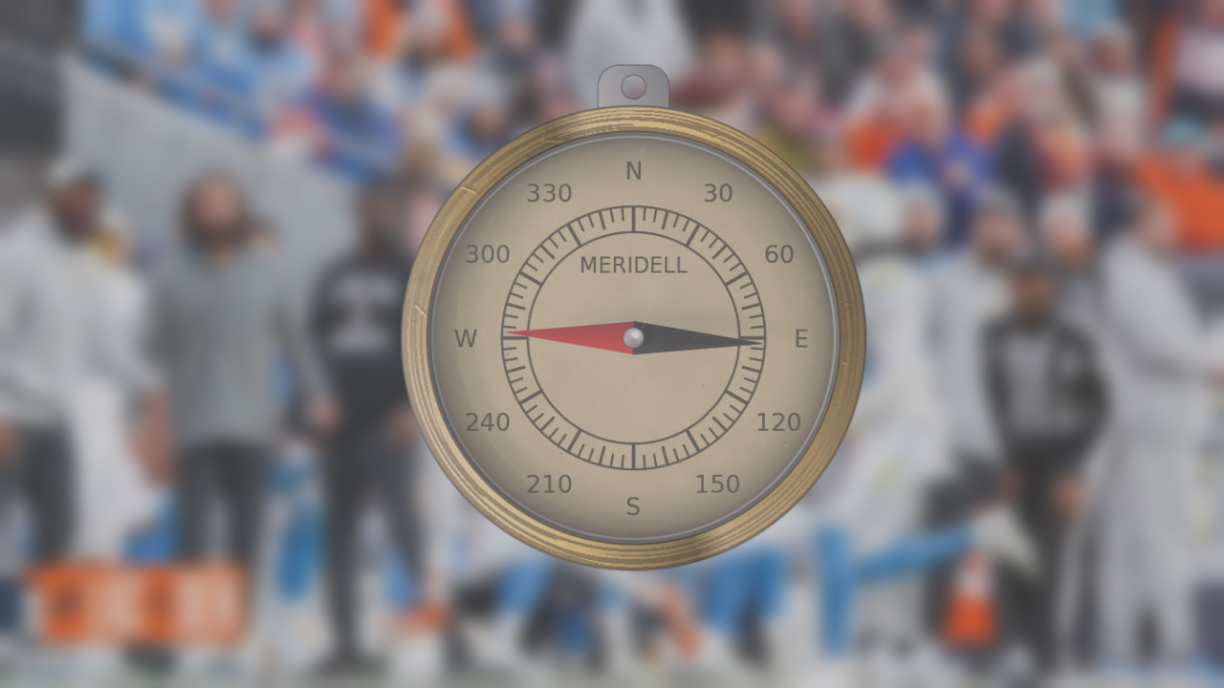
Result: 272.5
